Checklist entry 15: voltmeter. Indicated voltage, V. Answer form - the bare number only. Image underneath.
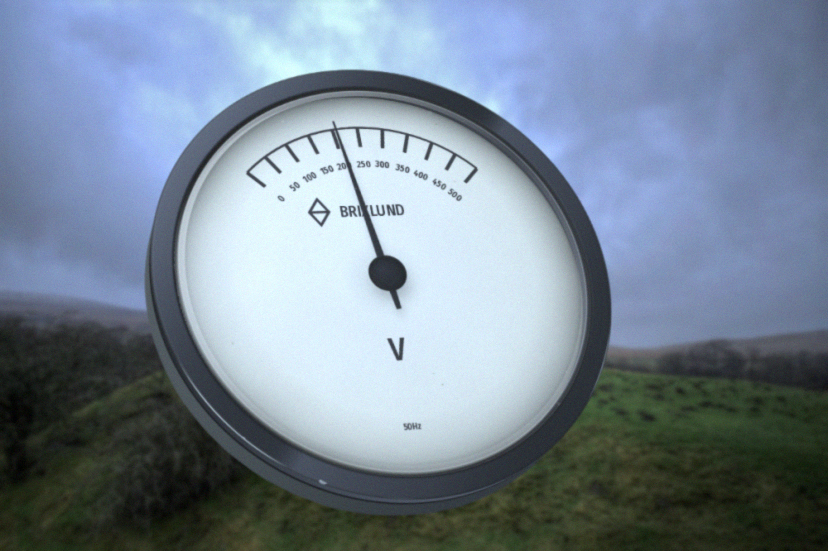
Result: 200
